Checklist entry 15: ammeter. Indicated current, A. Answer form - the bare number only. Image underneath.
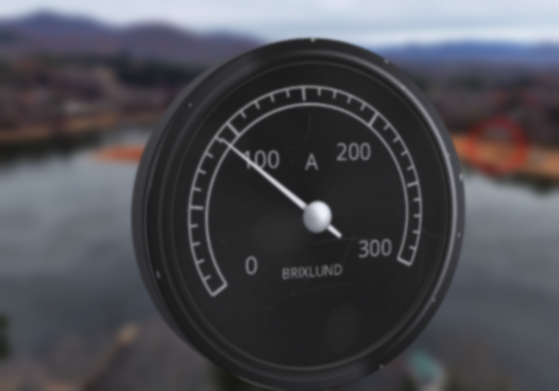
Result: 90
